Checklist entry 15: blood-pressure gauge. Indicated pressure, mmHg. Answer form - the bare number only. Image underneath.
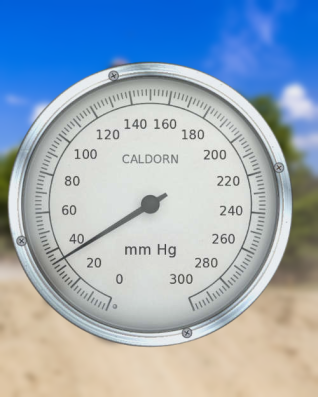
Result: 34
